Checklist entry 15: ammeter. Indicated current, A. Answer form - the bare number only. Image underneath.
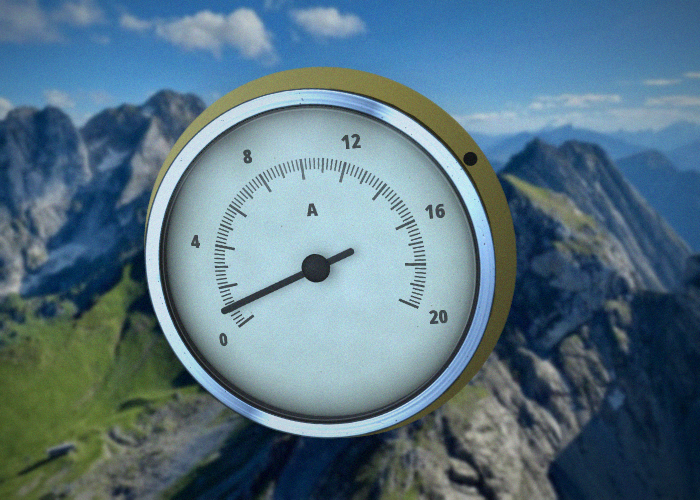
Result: 1
